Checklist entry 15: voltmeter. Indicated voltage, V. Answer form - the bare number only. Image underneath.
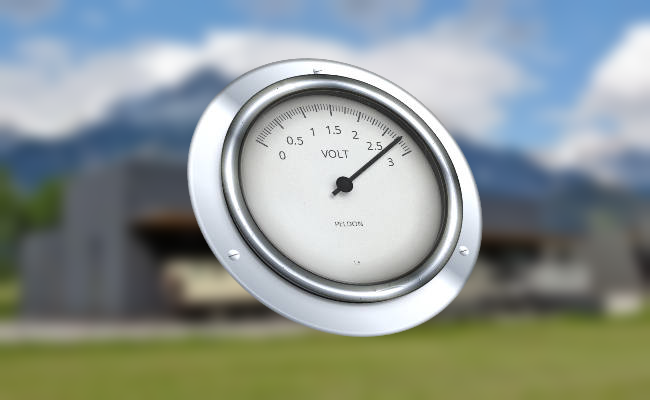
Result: 2.75
